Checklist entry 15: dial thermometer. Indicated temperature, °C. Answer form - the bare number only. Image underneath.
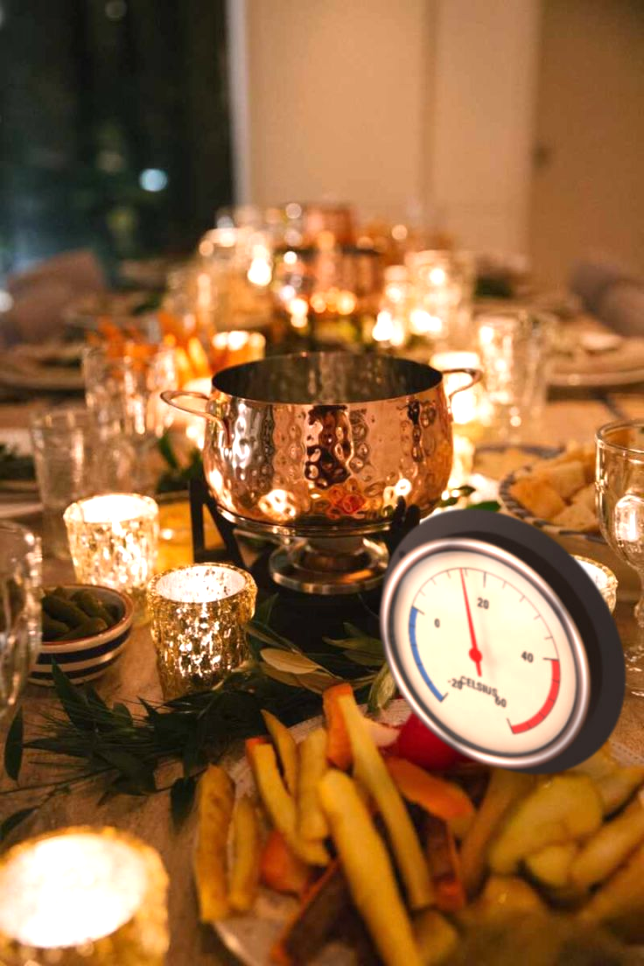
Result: 16
